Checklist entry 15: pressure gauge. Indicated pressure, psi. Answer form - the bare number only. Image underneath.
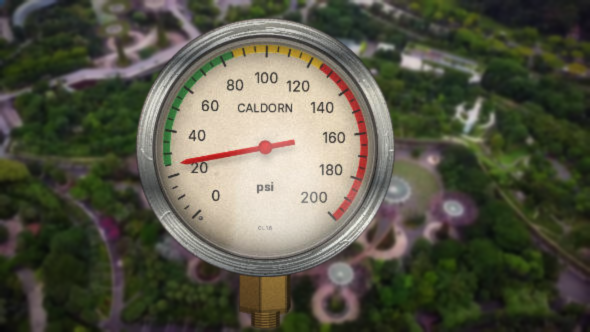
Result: 25
